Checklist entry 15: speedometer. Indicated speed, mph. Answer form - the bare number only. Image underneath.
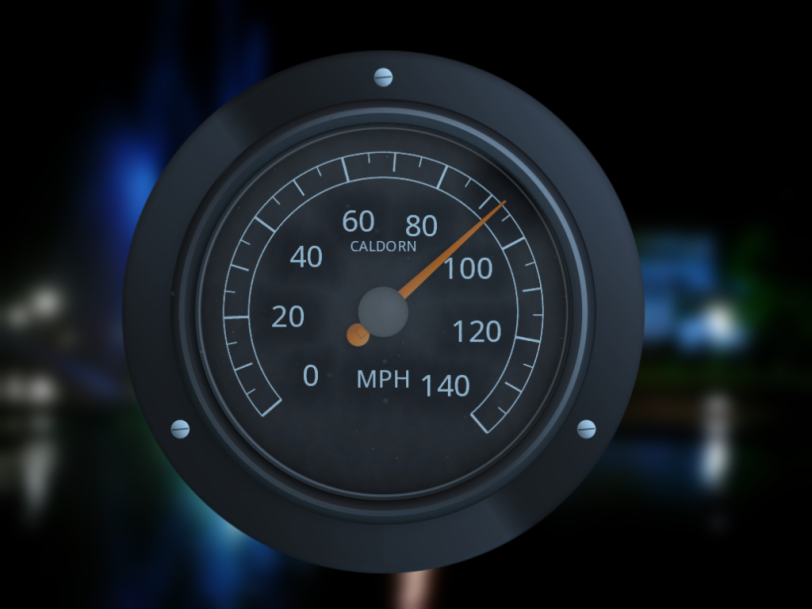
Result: 92.5
